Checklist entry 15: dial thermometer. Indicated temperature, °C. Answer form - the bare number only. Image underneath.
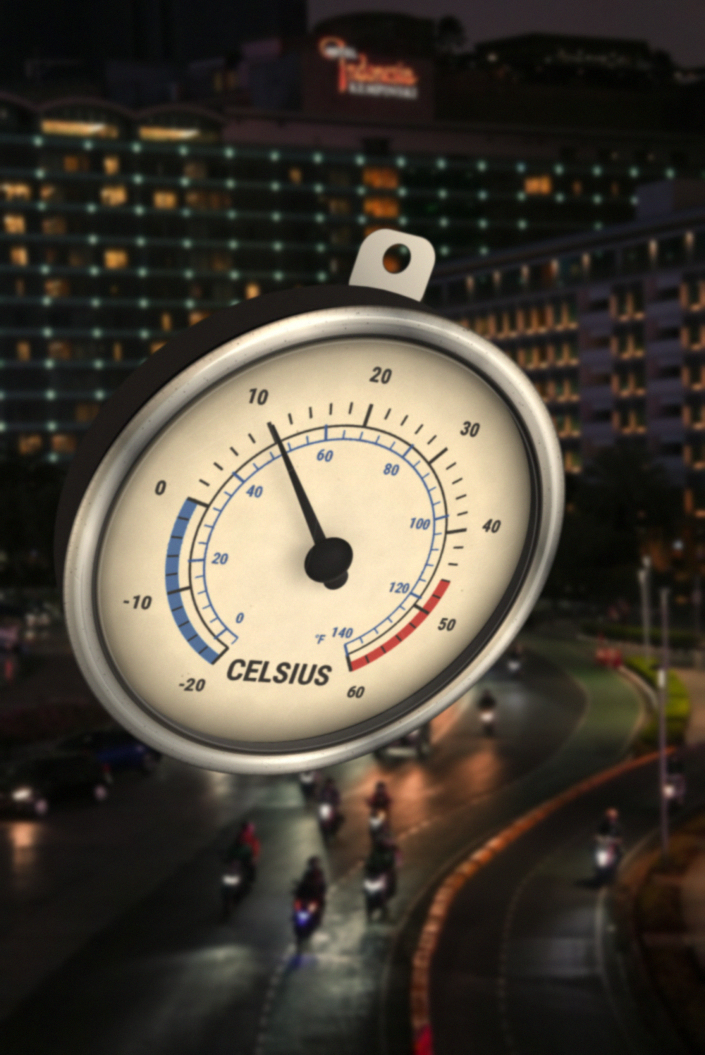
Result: 10
